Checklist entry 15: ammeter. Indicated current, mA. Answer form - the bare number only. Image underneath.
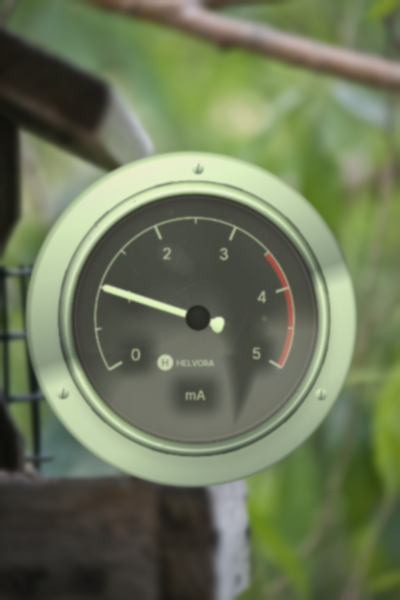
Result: 1
